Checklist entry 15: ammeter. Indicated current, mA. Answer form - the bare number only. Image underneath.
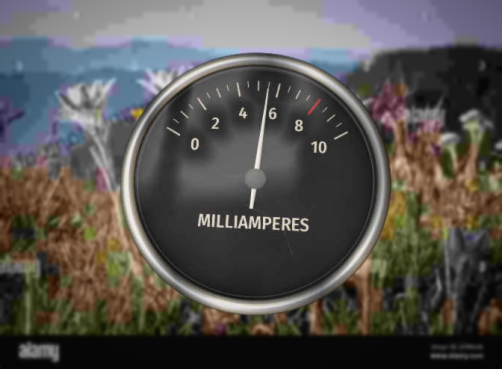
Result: 5.5
